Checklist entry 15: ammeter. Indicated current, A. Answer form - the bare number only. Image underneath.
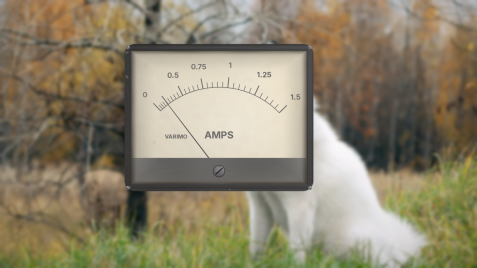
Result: 0.25
